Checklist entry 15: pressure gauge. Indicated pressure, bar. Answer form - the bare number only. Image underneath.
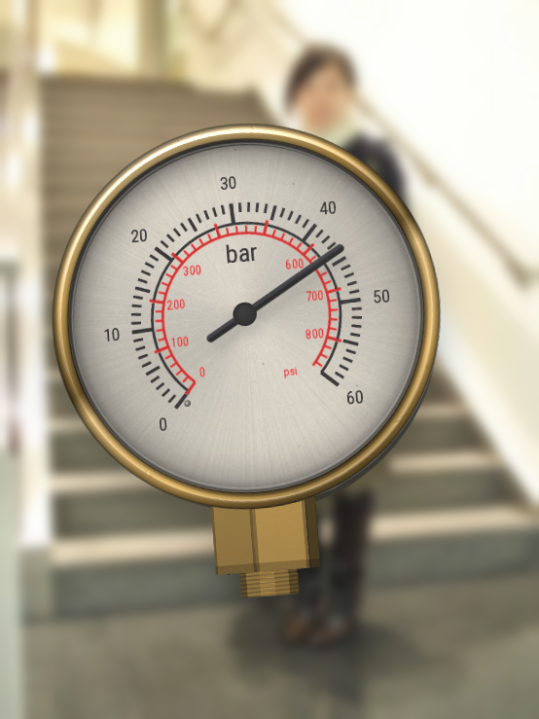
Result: 44
